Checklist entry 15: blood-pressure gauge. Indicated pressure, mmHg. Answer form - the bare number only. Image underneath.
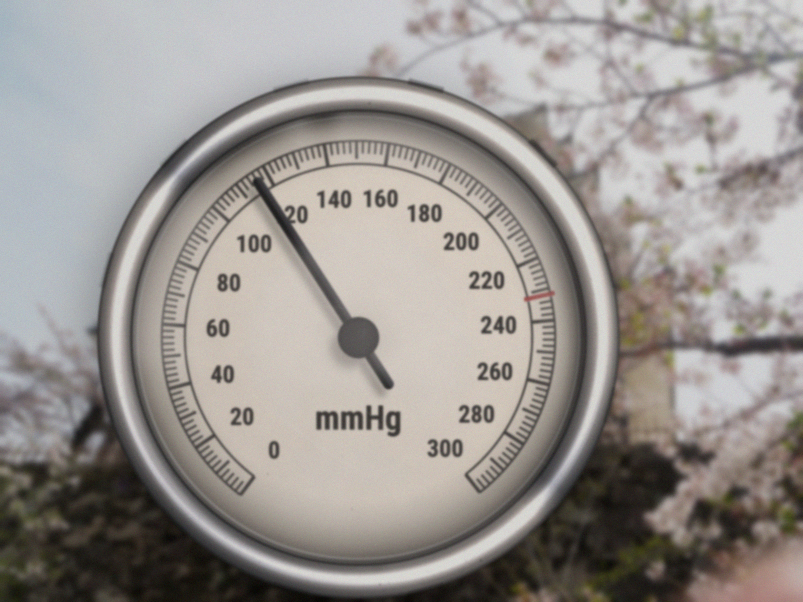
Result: 116
